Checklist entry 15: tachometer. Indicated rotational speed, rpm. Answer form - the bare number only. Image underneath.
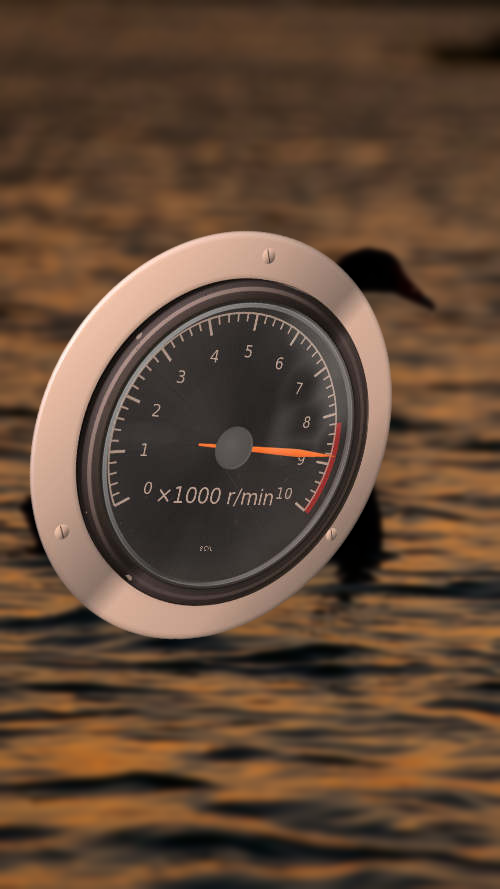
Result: 8800
